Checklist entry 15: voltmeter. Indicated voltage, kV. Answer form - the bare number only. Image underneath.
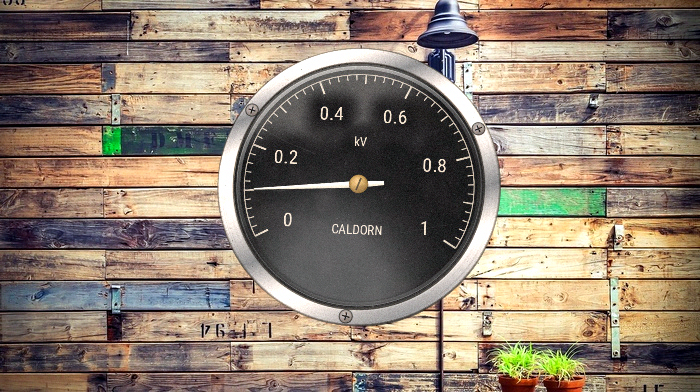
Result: 0.1
